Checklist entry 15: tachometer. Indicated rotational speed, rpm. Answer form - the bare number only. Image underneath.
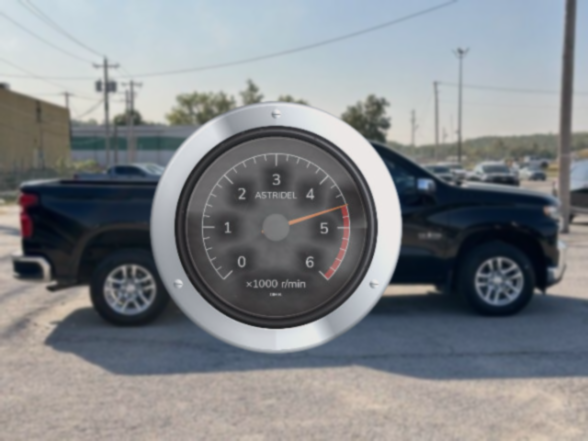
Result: 4600
